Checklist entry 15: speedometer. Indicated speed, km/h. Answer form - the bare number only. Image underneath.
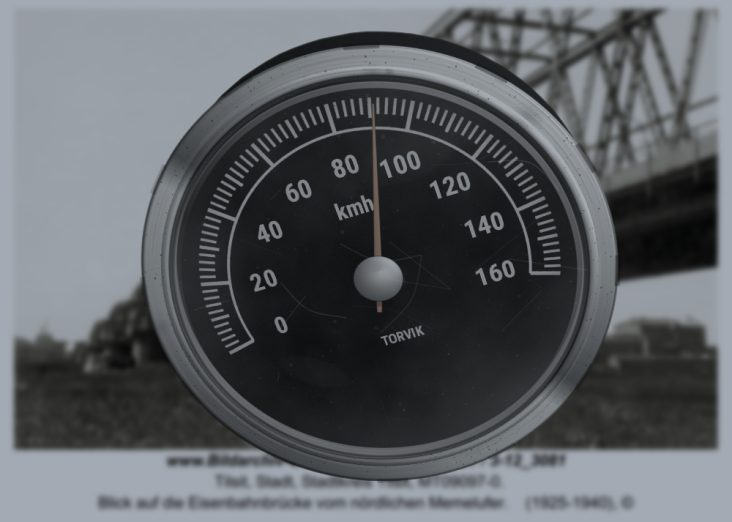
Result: 91
